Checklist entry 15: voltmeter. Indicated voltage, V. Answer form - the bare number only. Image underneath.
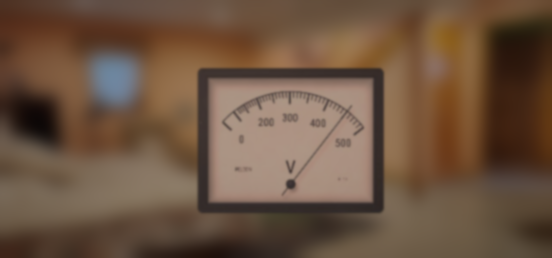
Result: 450
